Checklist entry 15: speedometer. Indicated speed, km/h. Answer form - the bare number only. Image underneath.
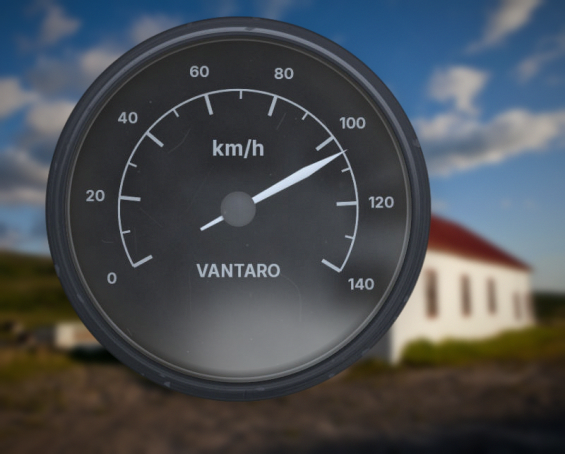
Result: 105
